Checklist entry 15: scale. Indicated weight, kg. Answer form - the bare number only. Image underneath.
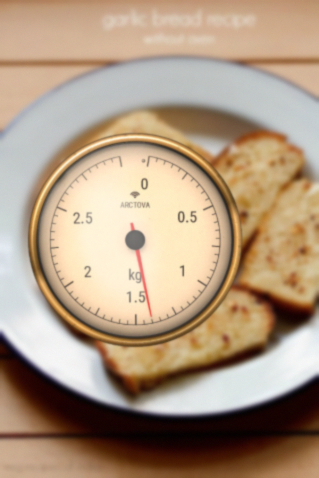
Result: 1.4
